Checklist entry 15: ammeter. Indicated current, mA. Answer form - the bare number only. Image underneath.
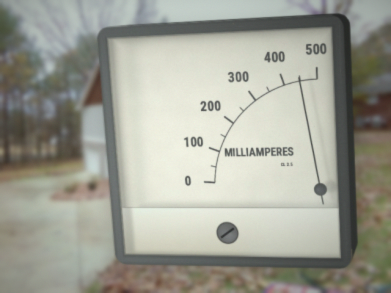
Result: 450
